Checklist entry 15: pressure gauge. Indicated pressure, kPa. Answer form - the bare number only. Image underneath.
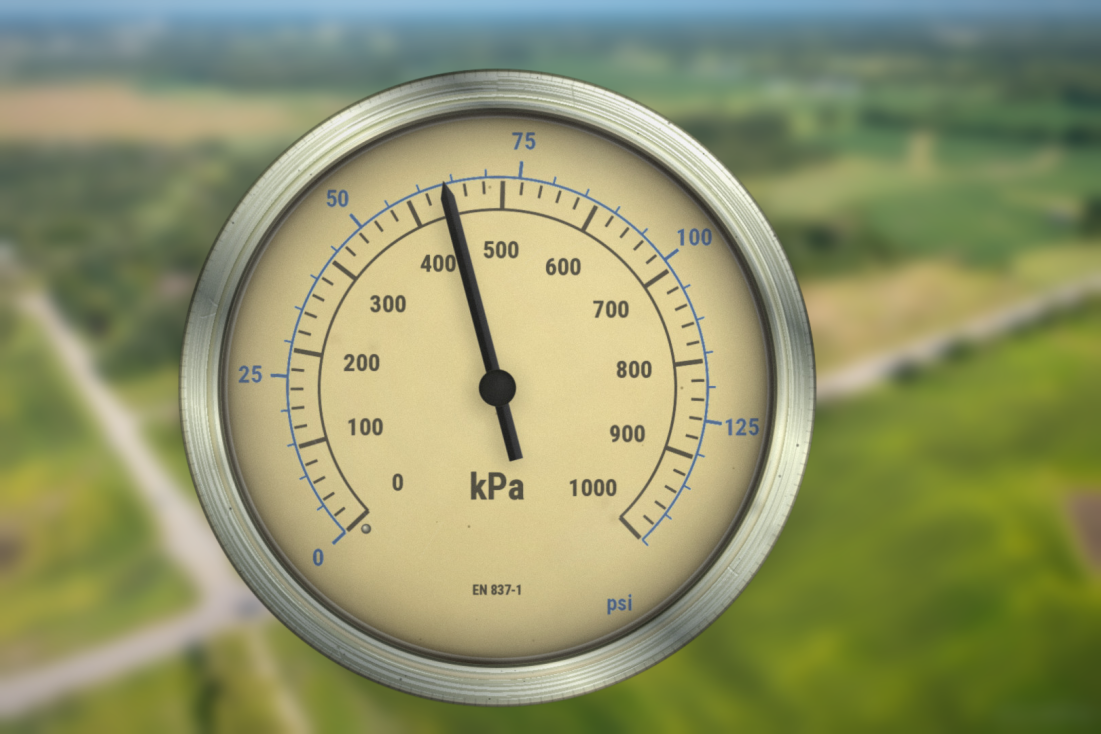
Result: 440
